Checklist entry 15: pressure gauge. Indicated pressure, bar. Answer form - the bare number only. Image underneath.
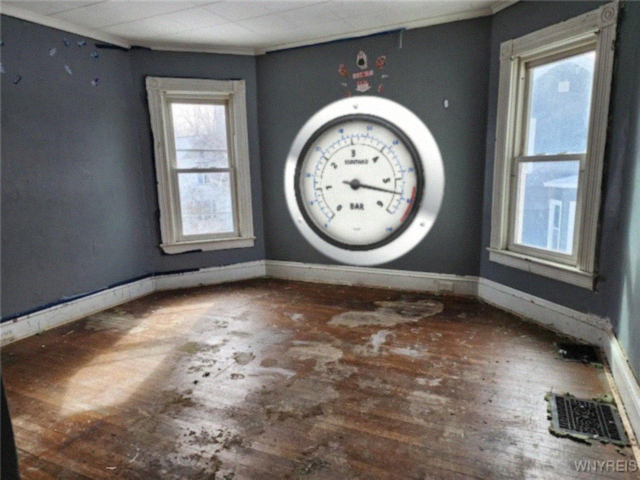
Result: 5.4
